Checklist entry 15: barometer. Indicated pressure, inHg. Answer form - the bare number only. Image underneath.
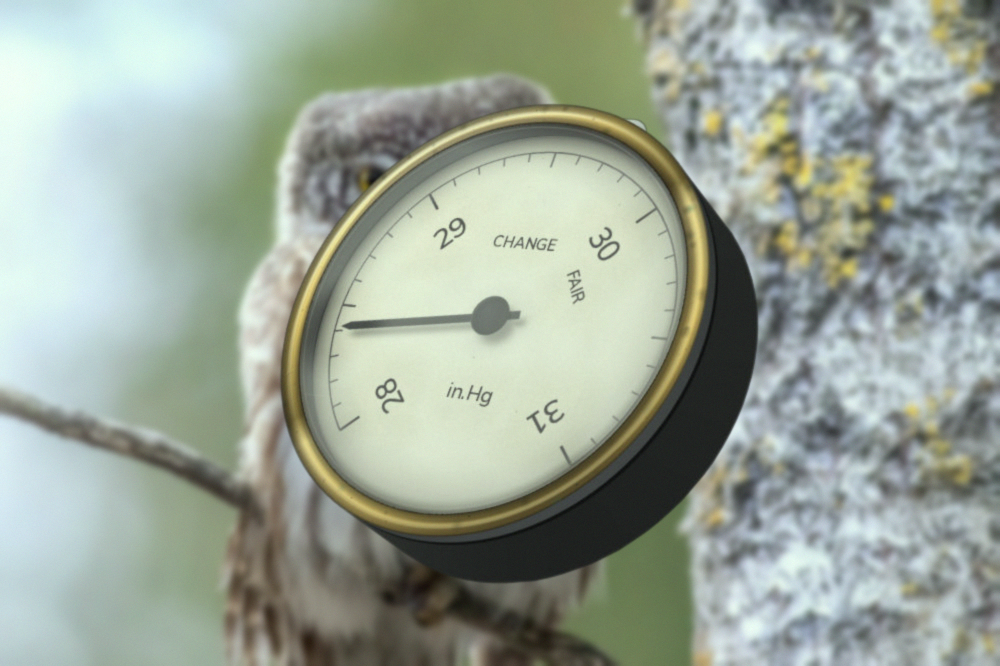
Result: 28.4
